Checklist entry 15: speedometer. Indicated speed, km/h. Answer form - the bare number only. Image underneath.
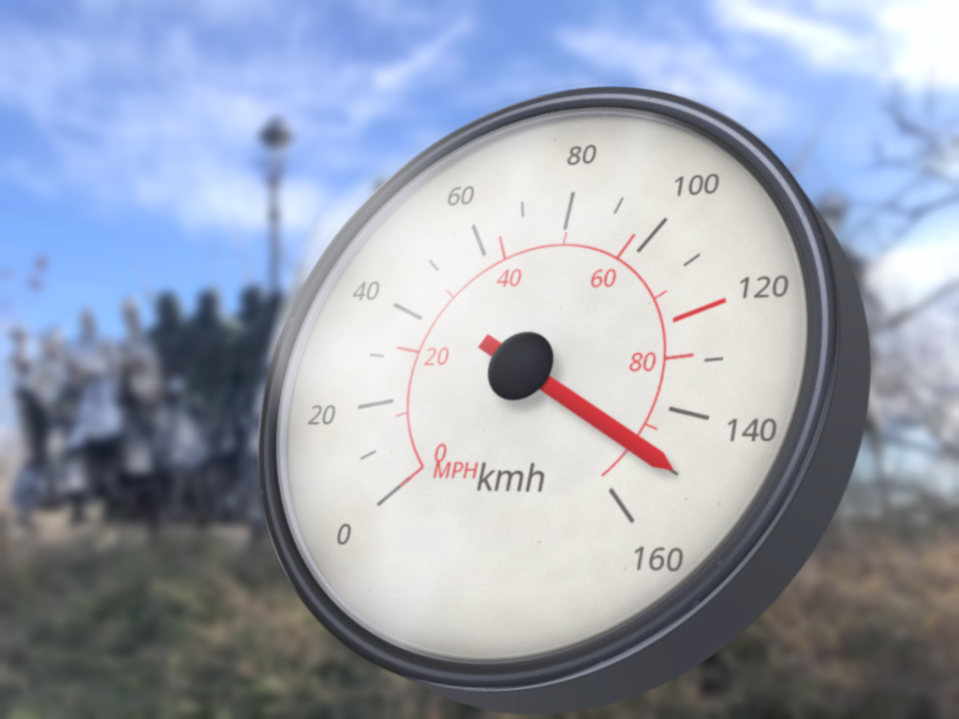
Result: 150
